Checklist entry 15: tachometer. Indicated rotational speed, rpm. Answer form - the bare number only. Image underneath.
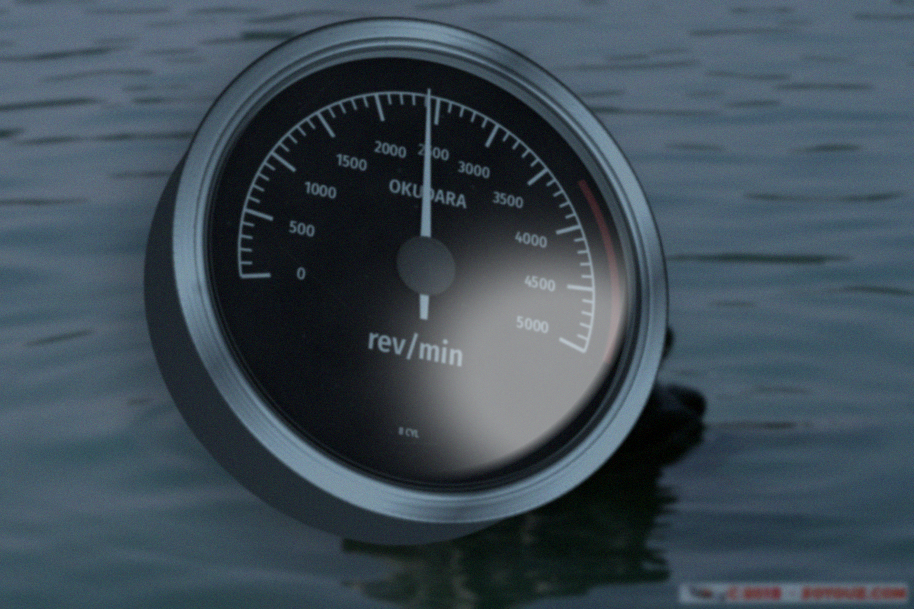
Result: 2400
